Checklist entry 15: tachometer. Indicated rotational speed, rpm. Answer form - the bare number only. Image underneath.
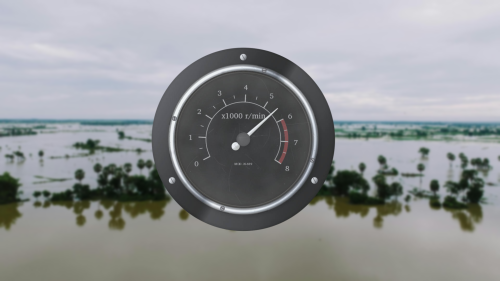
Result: 5500
